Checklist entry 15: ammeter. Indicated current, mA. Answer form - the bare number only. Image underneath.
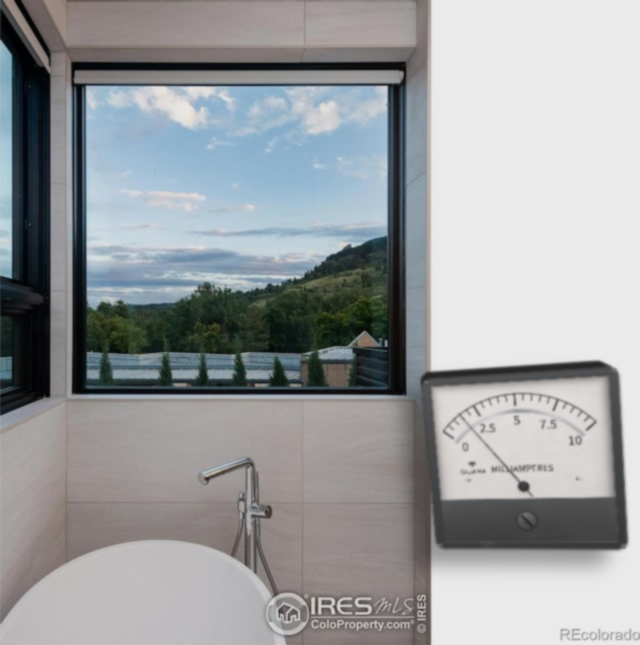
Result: 1.5
